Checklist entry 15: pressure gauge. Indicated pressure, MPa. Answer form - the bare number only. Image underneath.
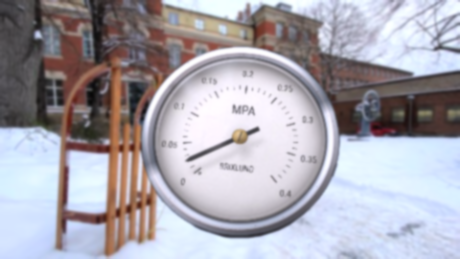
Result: 0.02
